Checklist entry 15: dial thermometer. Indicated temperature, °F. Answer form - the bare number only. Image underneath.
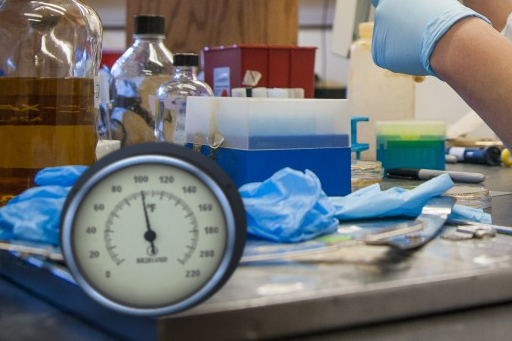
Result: 100
